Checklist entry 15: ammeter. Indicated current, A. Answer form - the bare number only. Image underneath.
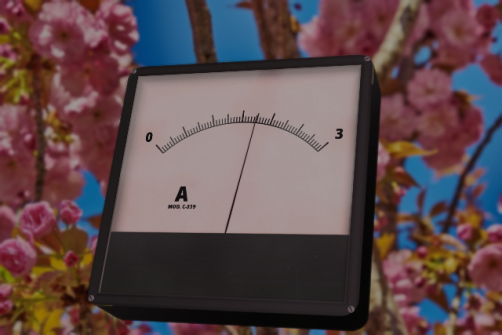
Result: 1.75
